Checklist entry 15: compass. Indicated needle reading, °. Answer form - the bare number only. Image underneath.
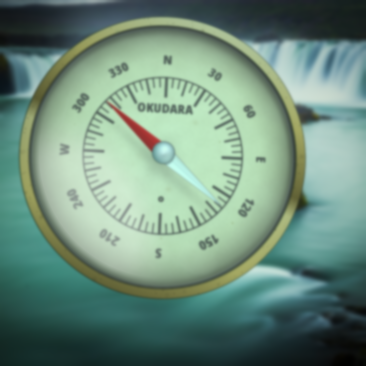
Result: 310
